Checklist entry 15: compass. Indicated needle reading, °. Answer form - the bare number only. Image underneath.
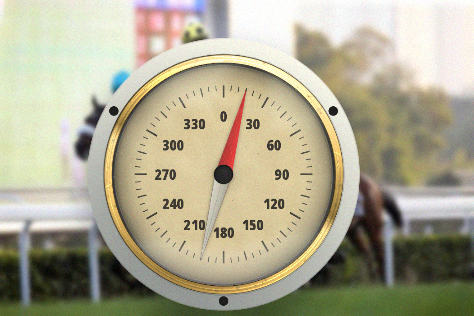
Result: 15
